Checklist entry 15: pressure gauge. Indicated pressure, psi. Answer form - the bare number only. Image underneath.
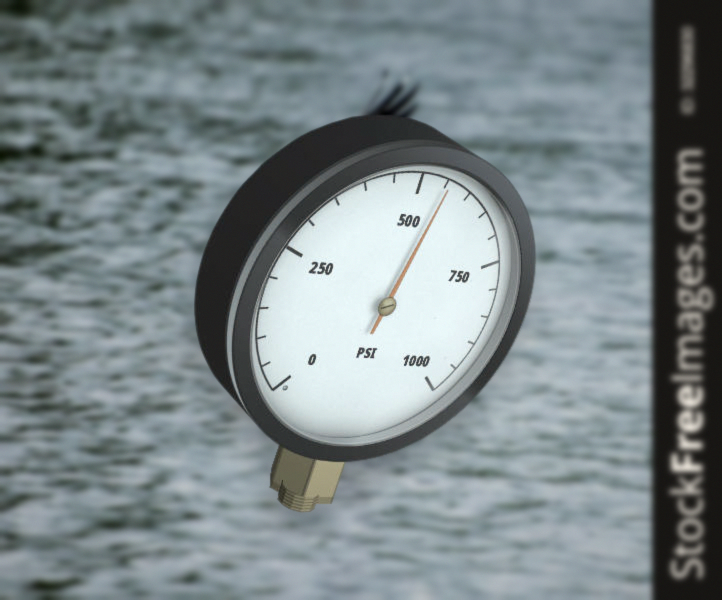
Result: 550
